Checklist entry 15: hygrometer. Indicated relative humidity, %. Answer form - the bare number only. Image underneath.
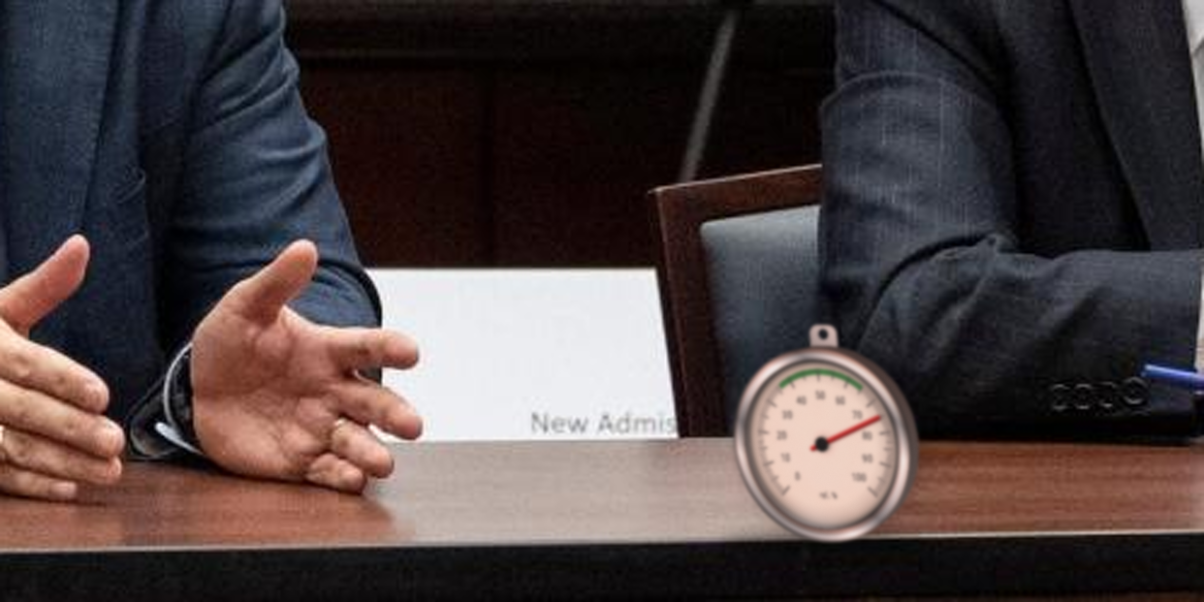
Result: 75
